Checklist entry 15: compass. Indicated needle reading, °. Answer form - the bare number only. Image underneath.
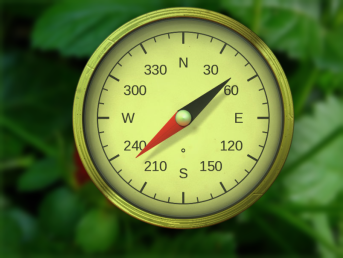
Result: 230
